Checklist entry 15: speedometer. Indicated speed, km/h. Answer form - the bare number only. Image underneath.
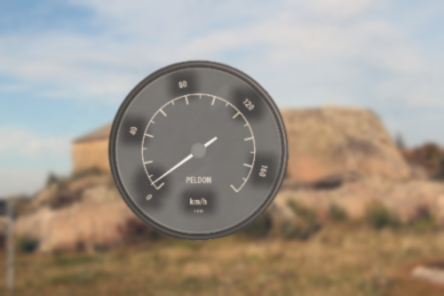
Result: 5
